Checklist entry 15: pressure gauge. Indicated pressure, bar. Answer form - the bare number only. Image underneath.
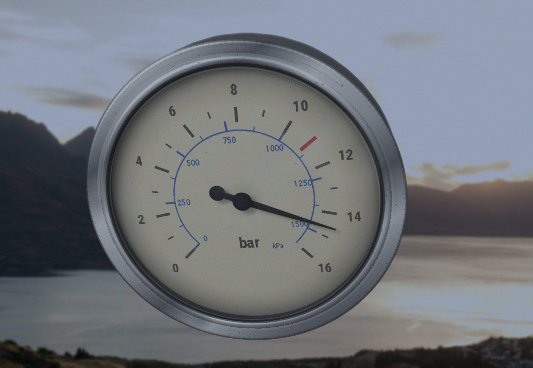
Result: 14.5
